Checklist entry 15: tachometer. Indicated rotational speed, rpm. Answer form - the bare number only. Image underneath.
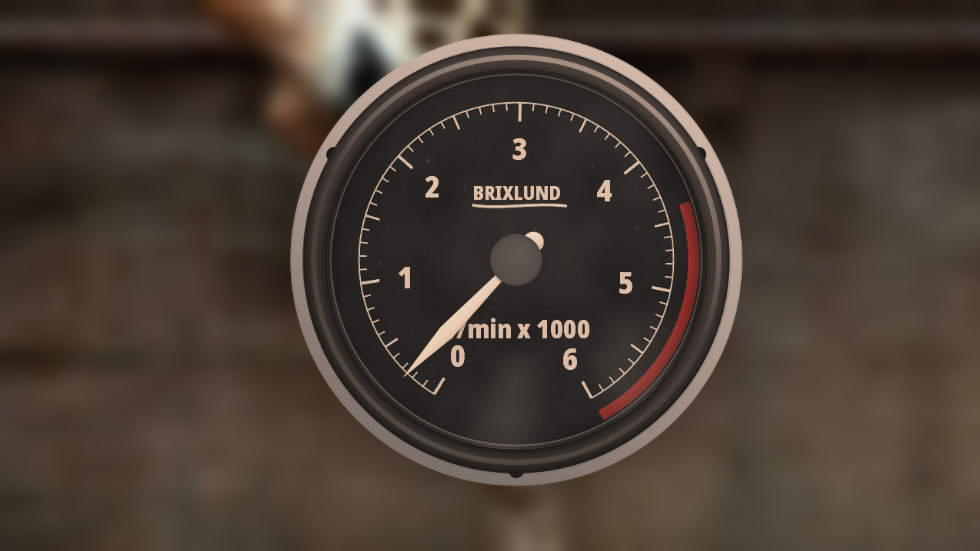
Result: 250
